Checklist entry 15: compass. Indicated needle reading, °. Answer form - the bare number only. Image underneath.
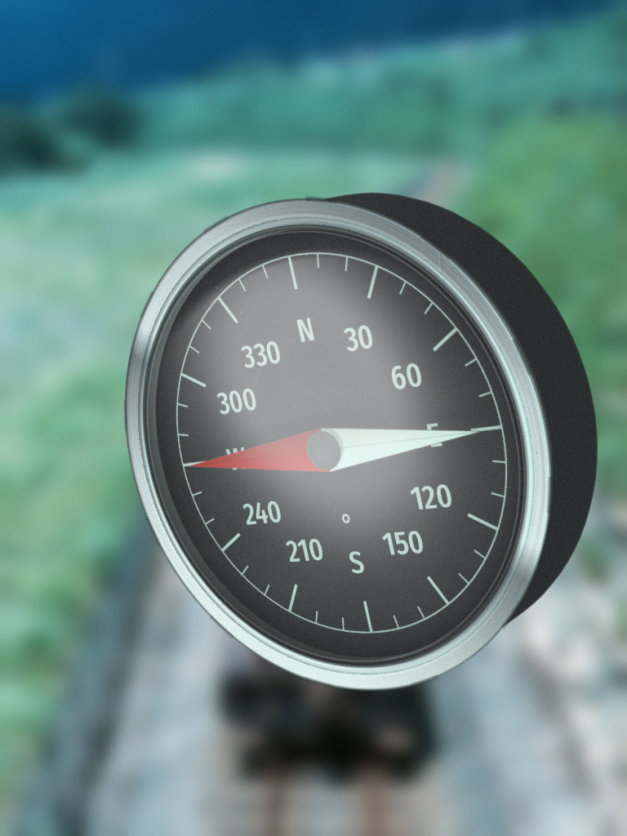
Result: 270
